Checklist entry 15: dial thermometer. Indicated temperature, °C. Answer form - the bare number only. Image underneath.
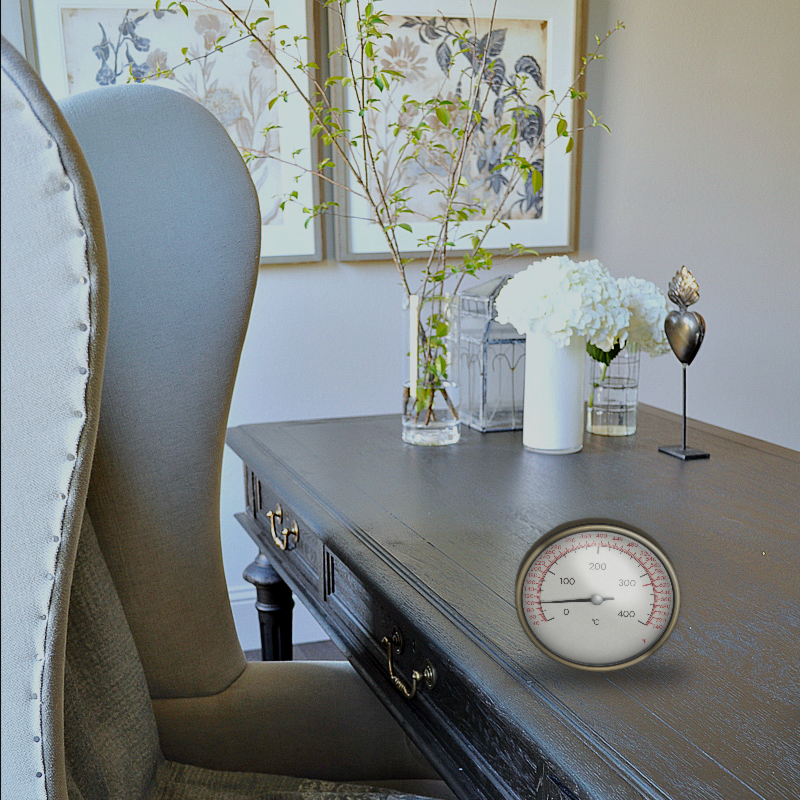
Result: 40
